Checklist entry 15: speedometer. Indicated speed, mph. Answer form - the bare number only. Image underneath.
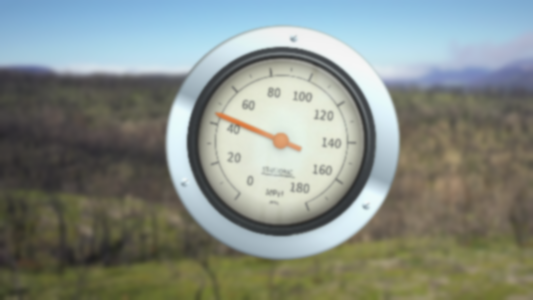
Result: 45
